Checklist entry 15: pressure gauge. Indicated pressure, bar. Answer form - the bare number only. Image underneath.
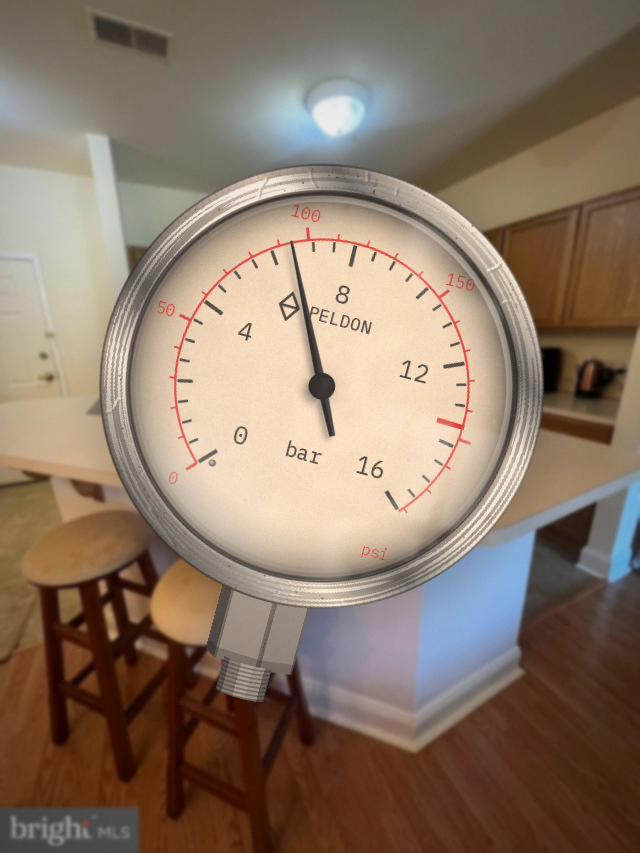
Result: 6.5
